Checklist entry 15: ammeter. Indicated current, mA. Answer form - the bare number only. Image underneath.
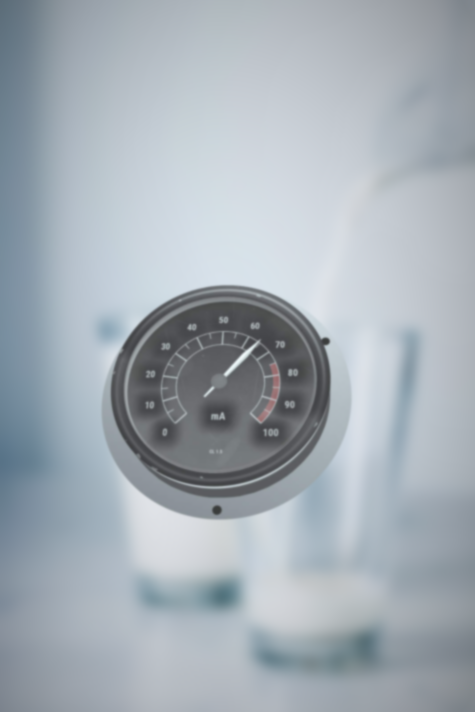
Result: 65
